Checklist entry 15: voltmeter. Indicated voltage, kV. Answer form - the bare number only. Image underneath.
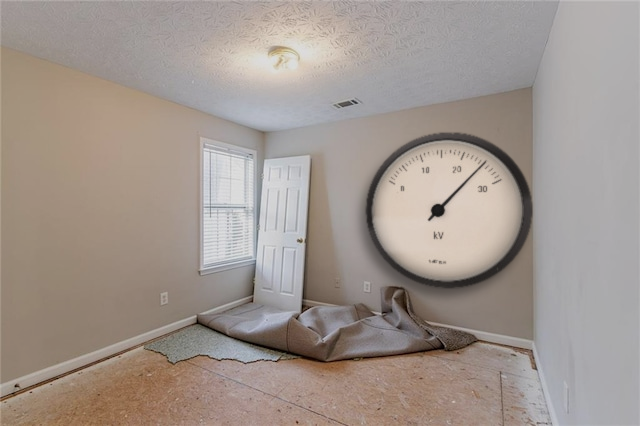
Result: 25
